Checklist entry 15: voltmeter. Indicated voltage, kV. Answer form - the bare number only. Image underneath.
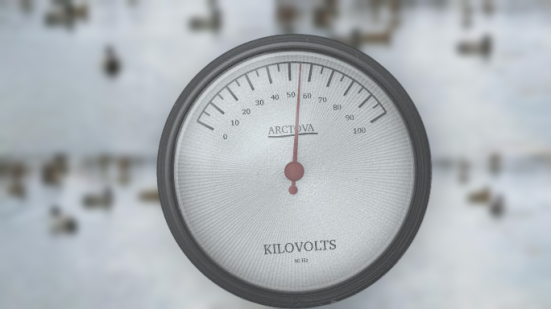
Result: 55
